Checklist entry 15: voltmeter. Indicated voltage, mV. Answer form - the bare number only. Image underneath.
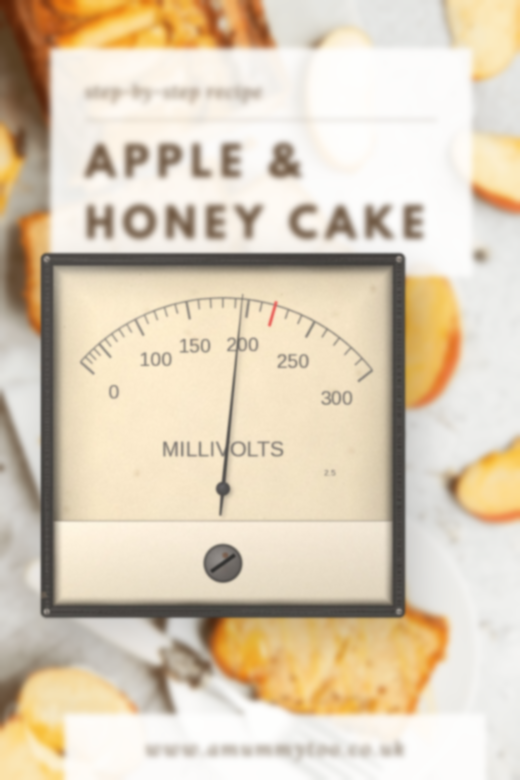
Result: 195
